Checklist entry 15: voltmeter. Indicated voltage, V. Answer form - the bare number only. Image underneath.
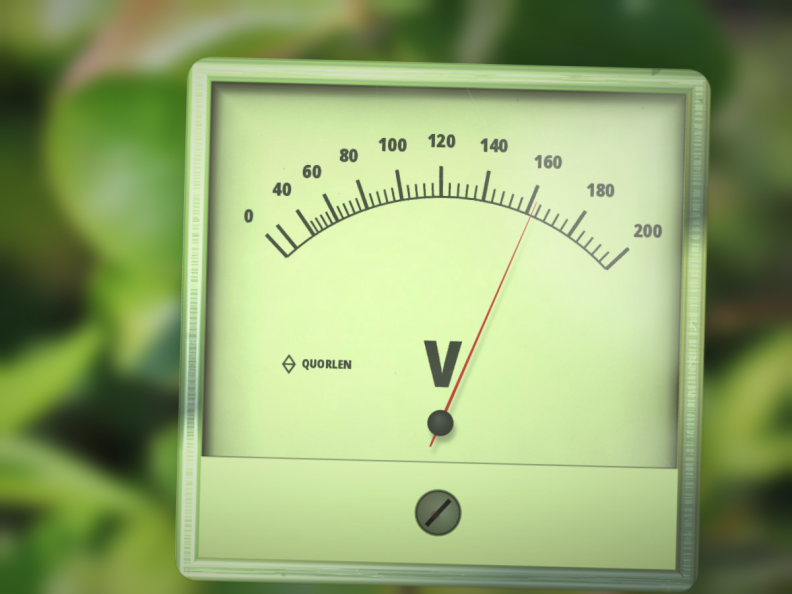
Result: 162
